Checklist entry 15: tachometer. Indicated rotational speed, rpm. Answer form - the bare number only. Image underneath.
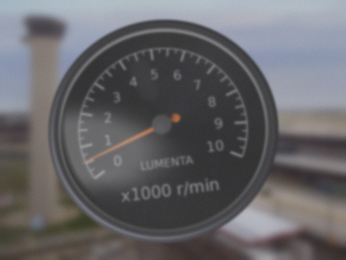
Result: 500
